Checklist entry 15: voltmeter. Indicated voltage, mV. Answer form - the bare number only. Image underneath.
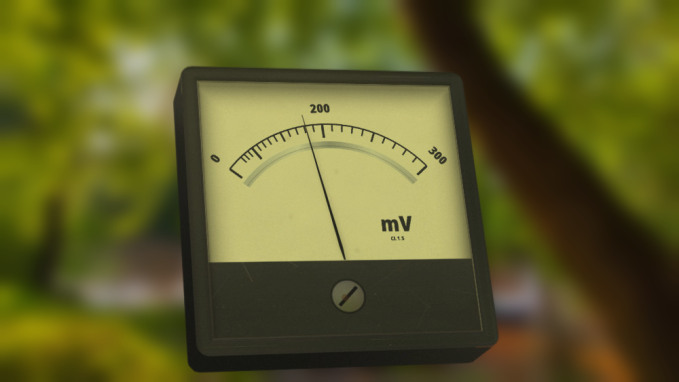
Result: 180
